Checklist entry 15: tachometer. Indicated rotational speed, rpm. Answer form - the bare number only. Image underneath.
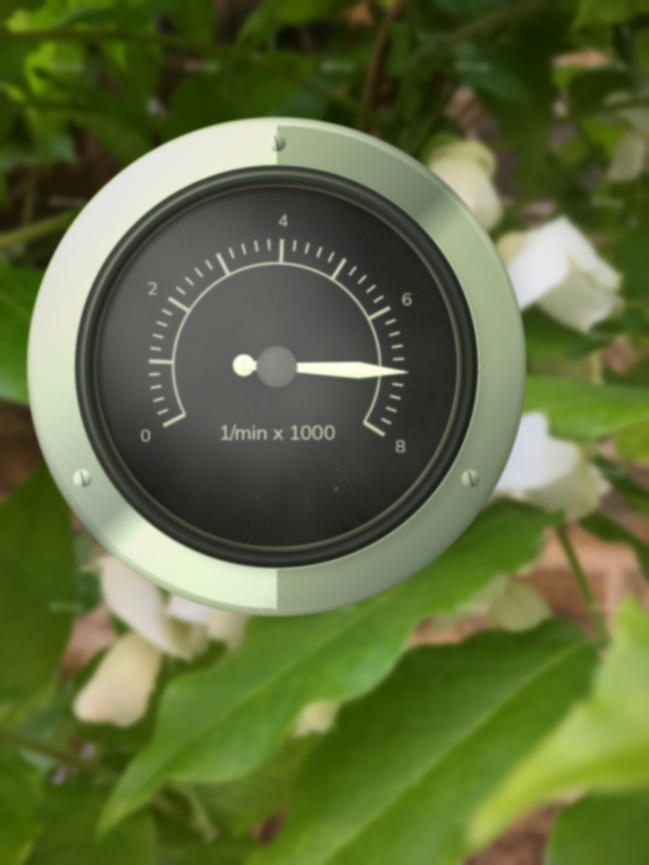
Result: 7000
